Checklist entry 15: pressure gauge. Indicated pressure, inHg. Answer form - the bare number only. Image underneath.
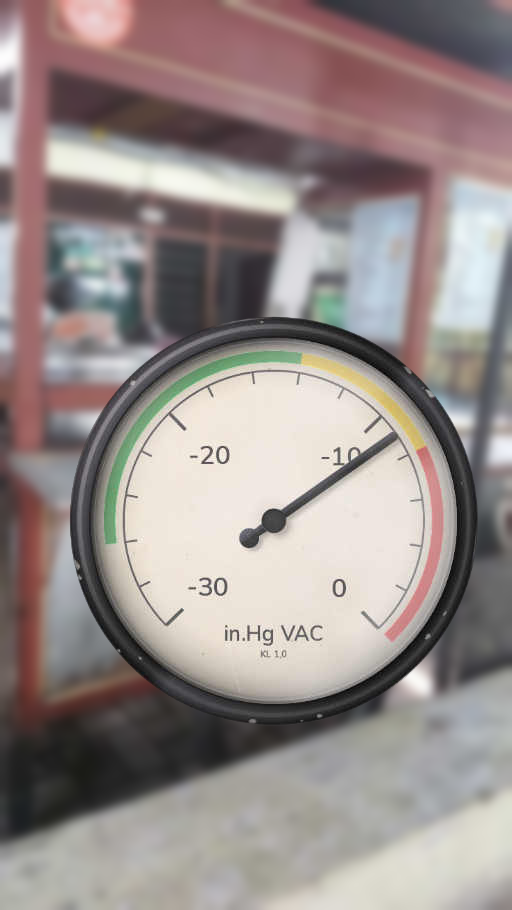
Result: -9
